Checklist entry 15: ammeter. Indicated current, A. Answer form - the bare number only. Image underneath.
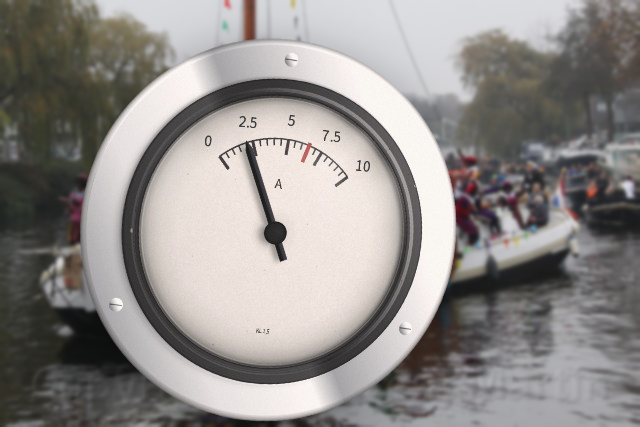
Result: 2
